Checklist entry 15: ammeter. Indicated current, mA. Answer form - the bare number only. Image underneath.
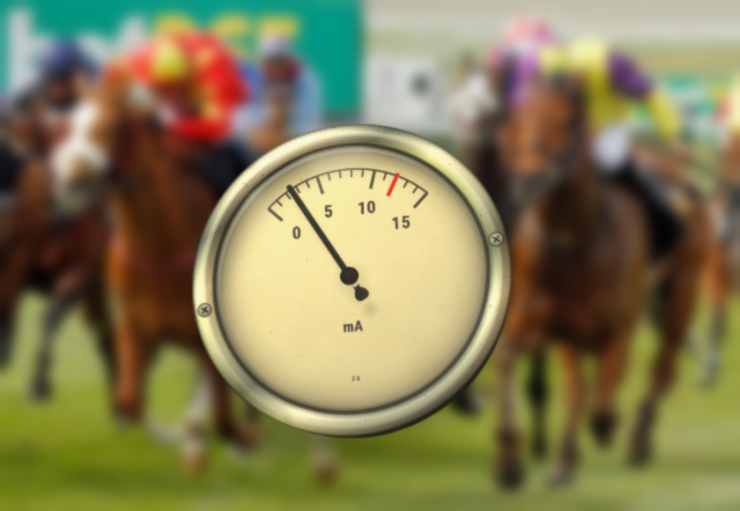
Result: 2.5
